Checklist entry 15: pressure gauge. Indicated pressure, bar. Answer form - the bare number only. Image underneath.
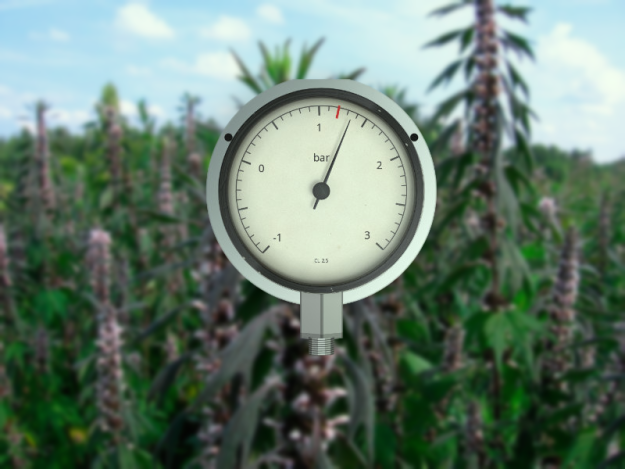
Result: 1.35
